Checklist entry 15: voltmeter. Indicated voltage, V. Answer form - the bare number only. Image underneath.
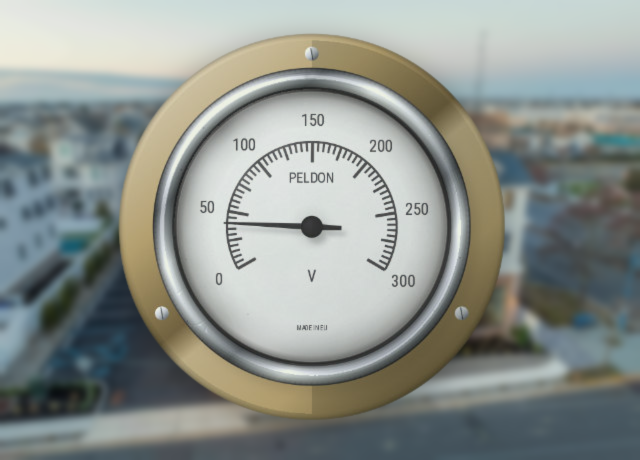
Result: 40
